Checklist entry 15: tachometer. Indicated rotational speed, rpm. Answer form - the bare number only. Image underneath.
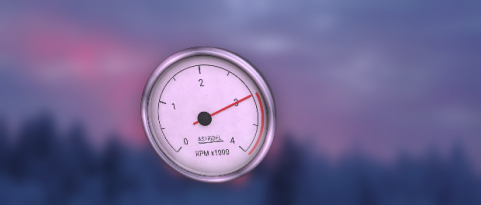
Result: 3000
